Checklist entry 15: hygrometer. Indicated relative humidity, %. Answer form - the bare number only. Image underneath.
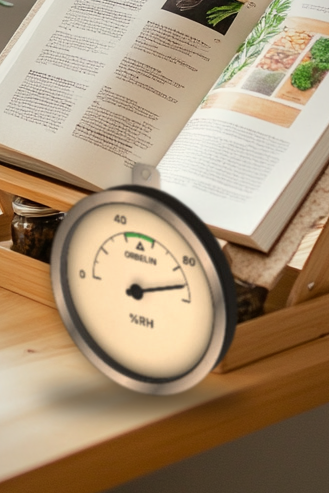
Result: 90
